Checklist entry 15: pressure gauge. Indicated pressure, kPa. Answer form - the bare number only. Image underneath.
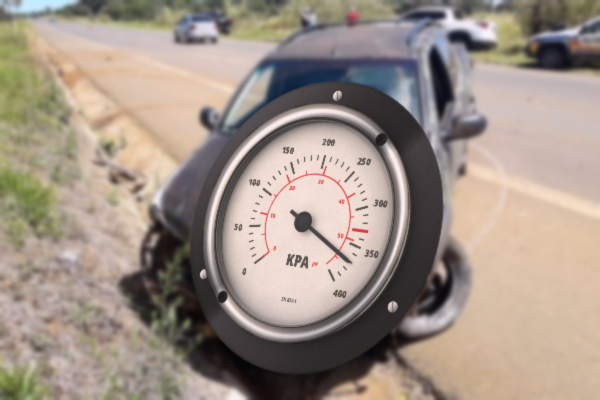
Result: 370
